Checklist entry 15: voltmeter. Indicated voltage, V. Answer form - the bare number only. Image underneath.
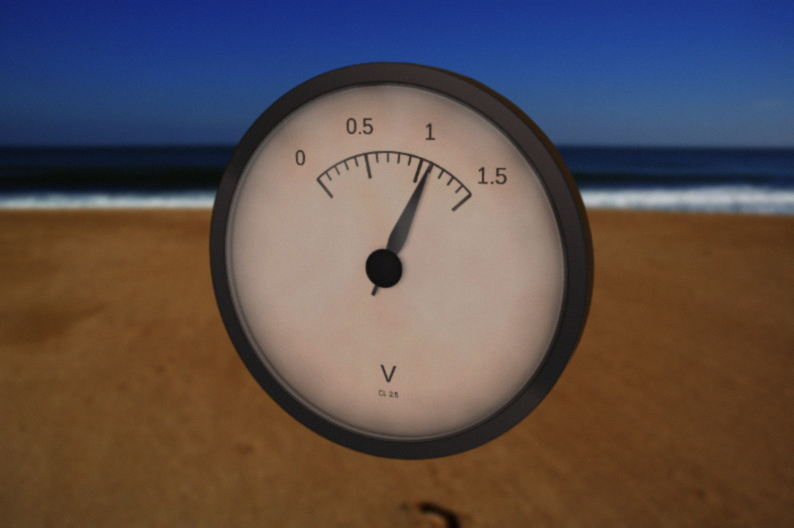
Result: 1.1
